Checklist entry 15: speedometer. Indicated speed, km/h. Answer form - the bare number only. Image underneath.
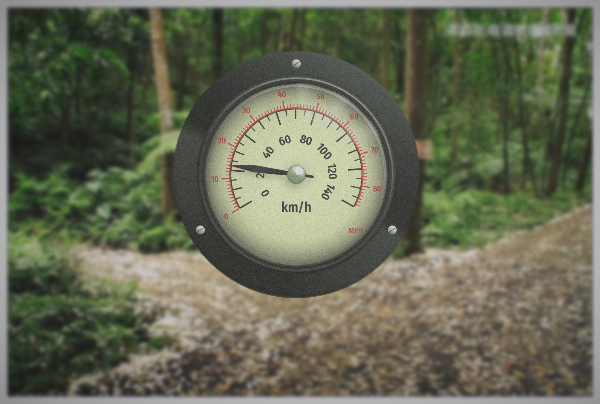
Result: 22.5
